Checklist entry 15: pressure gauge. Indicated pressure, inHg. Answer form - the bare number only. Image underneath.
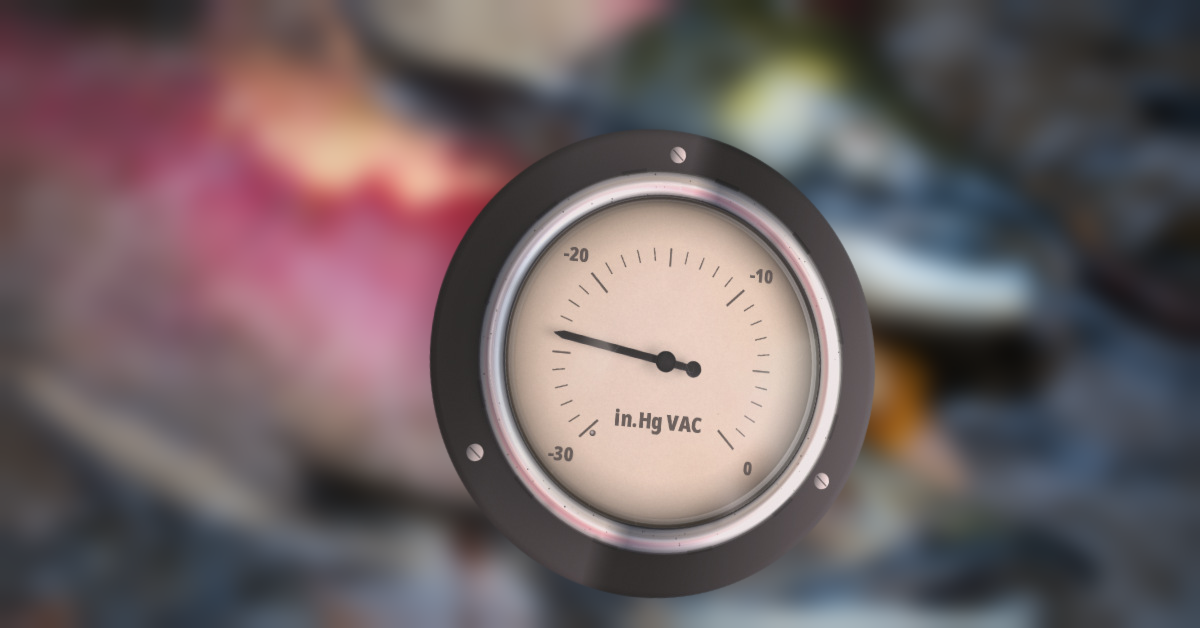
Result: -24
